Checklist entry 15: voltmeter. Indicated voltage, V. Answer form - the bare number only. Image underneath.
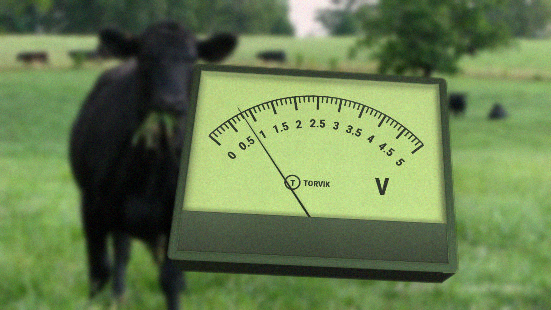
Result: 0.8
